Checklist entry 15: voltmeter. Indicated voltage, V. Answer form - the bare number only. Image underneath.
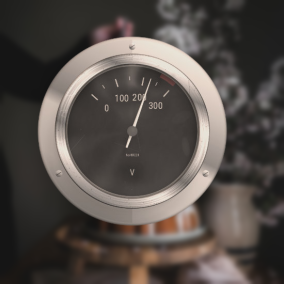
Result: 225
